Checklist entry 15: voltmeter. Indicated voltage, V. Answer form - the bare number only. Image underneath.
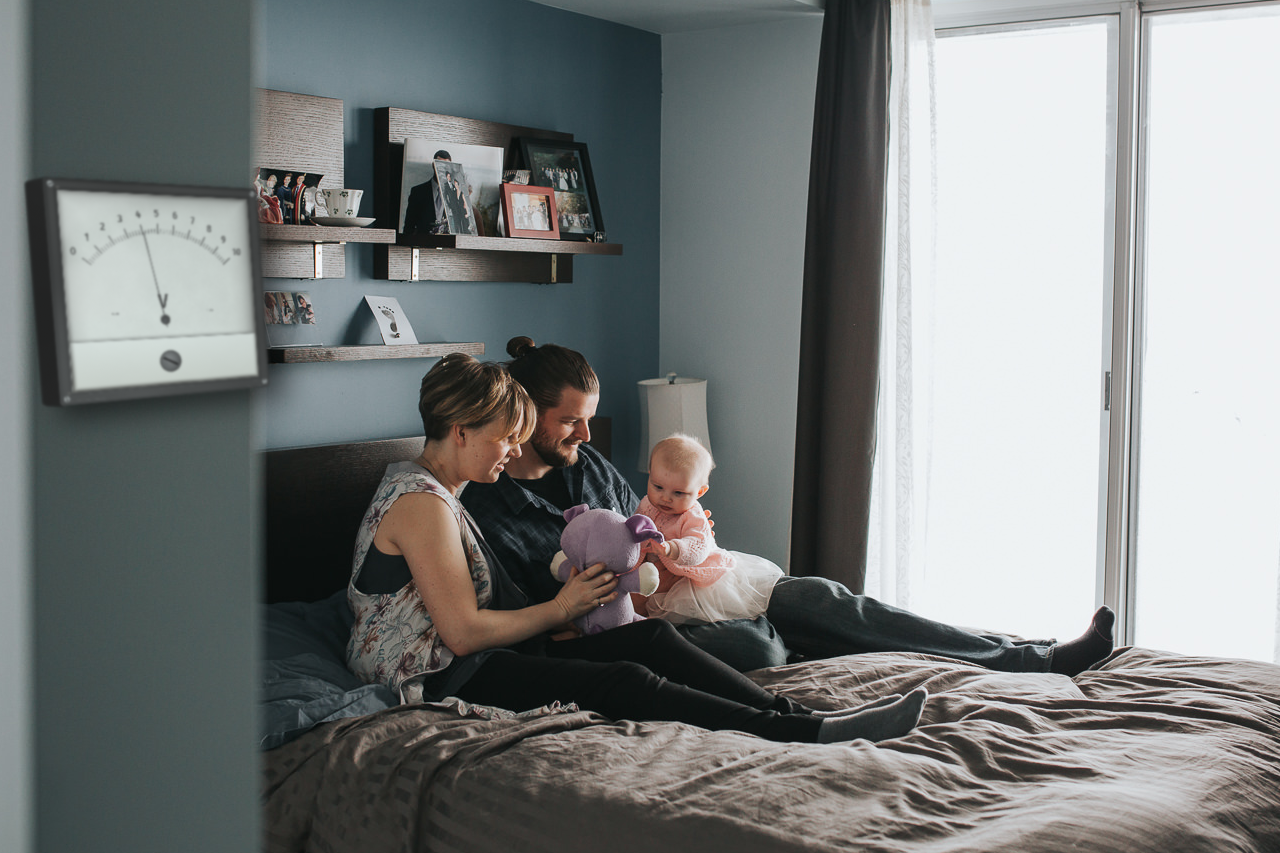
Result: 4
